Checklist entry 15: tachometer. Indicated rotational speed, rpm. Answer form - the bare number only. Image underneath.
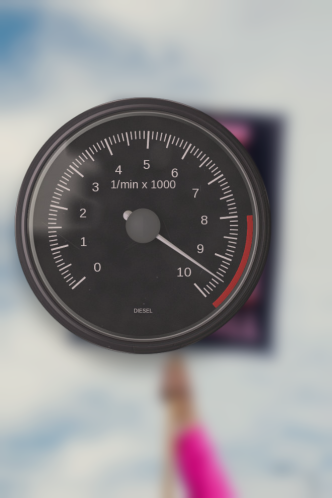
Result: 9500
